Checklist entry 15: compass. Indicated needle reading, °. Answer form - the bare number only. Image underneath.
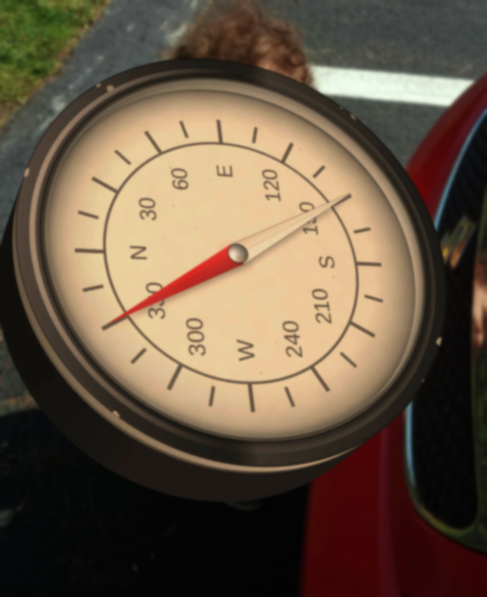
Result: 330
